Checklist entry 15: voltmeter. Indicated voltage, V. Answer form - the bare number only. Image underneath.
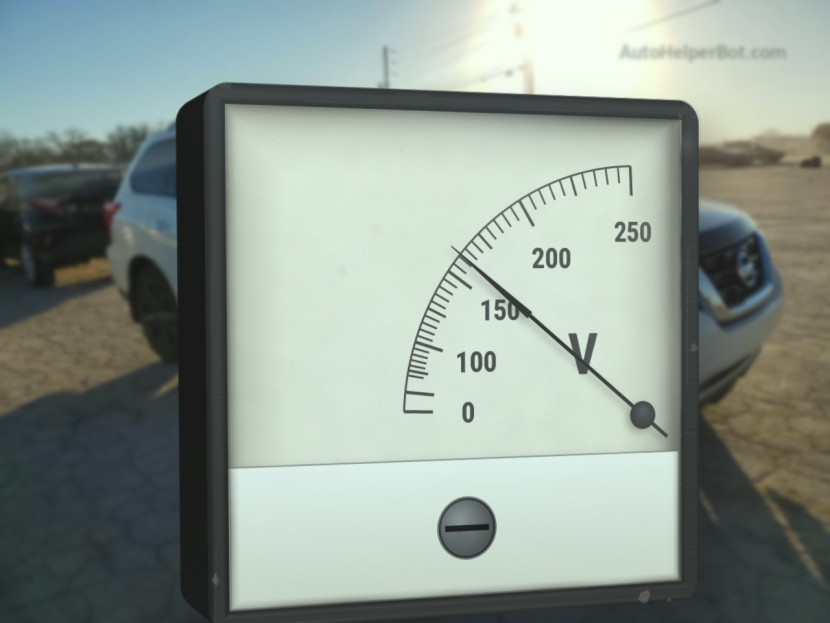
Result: 160
